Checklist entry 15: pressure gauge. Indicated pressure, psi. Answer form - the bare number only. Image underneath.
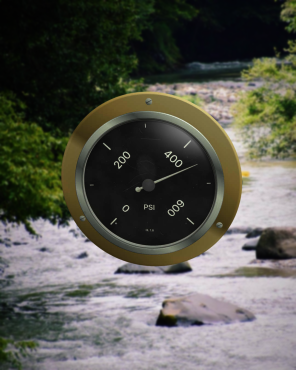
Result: 450
